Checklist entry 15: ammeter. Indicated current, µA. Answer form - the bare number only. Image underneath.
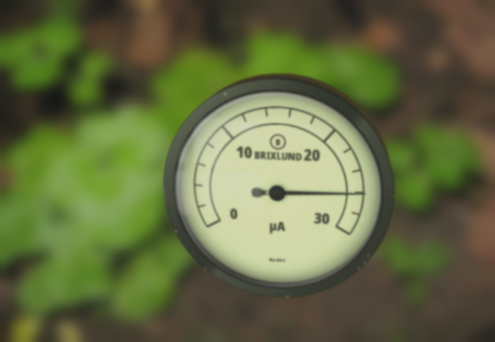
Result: 26
